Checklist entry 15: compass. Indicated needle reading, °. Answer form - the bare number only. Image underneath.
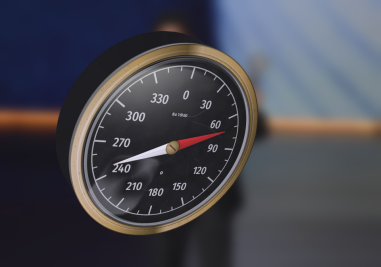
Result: 70
